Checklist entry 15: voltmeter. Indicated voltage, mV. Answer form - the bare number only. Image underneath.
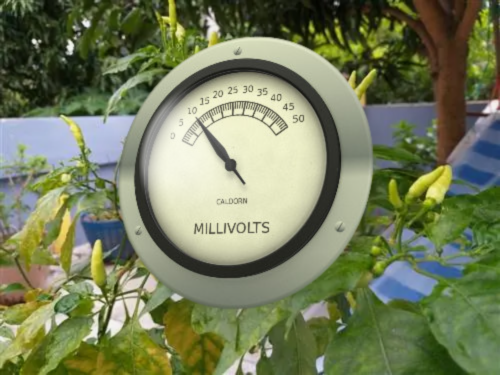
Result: 10
